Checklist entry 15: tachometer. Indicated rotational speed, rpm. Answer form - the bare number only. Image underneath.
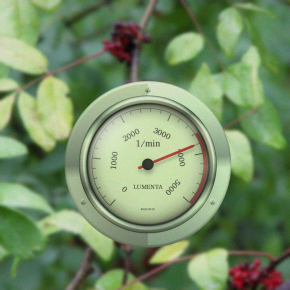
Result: 3800
